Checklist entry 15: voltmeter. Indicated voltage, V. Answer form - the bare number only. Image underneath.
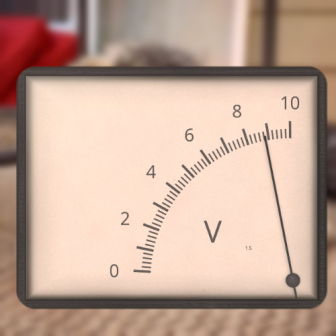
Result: 8.8
